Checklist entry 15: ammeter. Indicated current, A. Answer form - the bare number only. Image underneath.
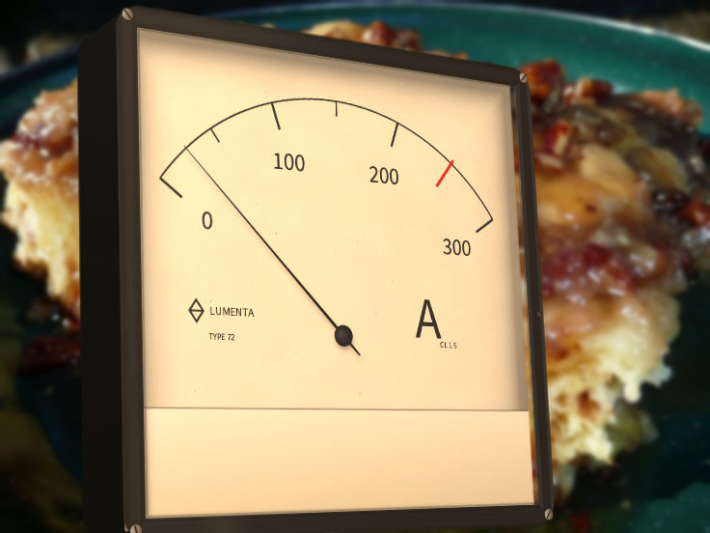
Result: 25
